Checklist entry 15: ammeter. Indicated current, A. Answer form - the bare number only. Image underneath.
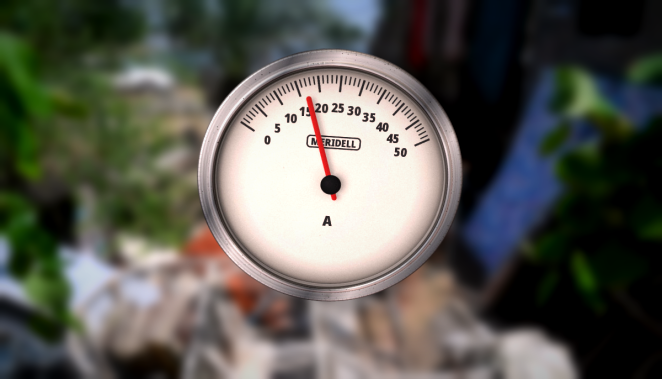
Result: 17
